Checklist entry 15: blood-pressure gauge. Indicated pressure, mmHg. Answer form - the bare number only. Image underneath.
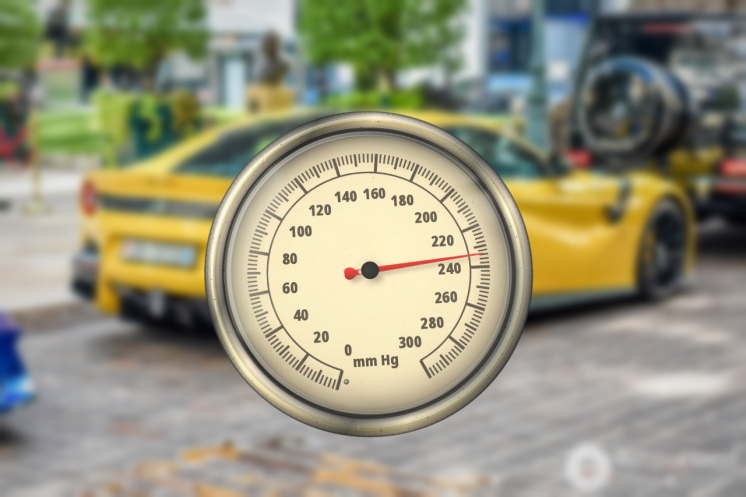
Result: 234
